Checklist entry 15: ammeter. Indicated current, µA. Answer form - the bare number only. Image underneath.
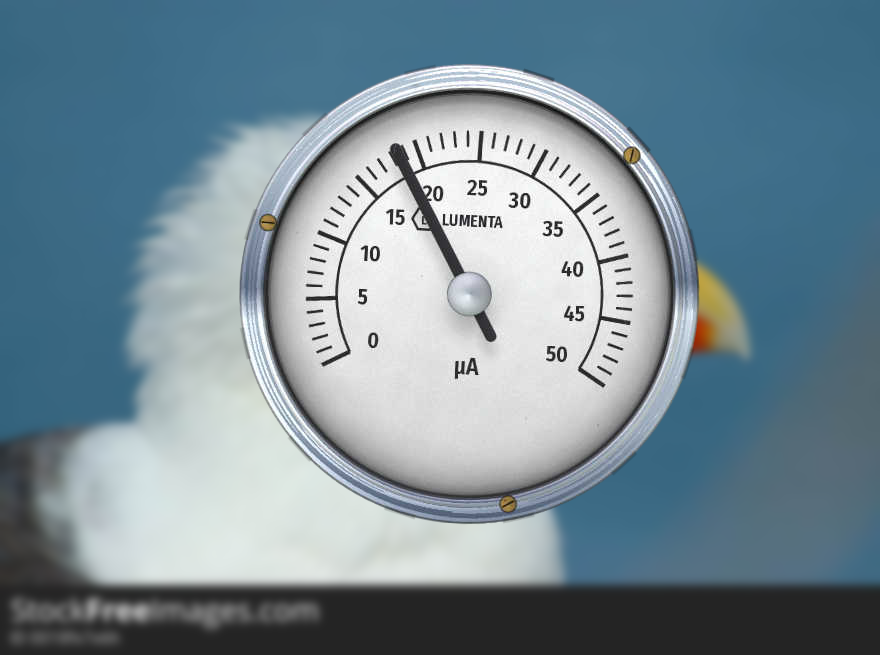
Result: 18.5
